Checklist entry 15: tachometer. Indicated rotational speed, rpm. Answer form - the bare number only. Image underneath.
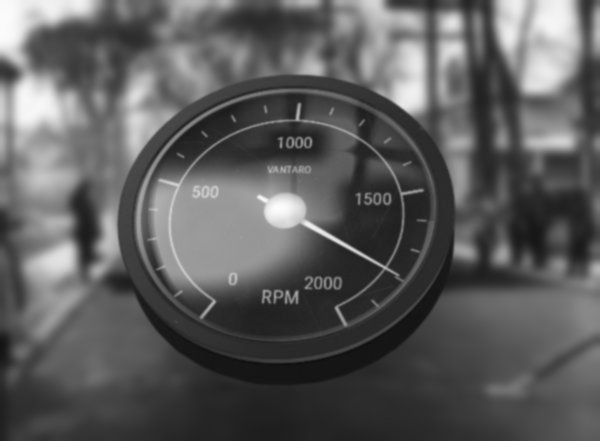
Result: 1800
